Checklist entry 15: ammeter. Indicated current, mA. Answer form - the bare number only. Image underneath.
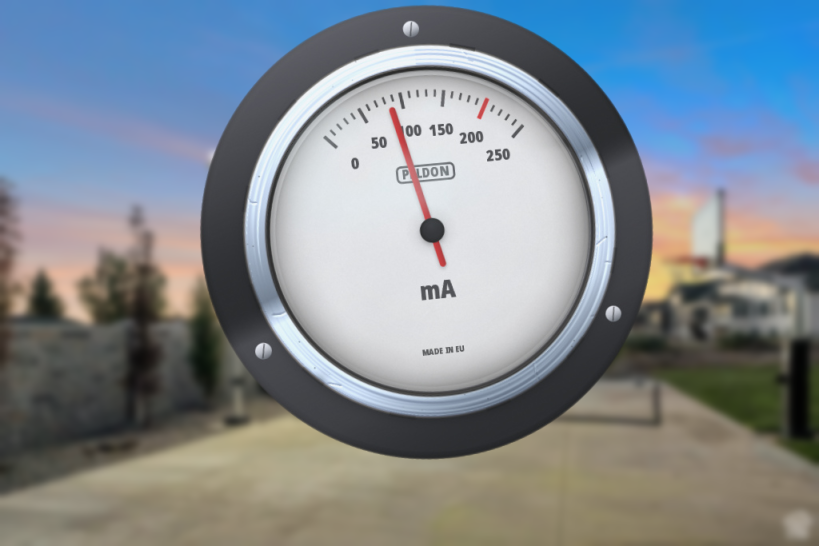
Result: 85
